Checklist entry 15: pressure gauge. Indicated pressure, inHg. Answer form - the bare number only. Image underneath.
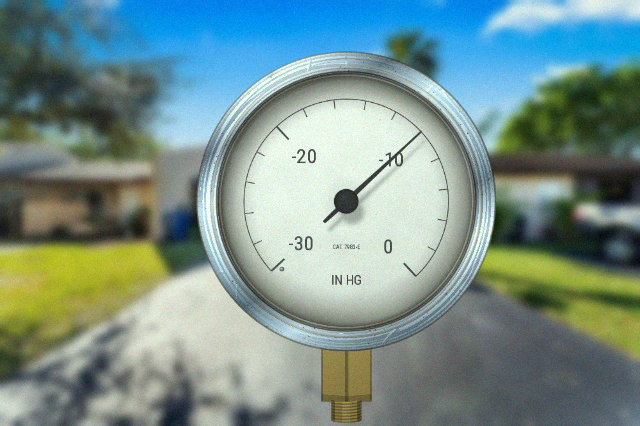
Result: -10
